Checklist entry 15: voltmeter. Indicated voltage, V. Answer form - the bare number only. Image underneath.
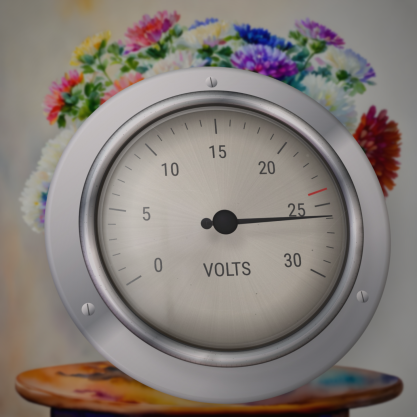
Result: 26
